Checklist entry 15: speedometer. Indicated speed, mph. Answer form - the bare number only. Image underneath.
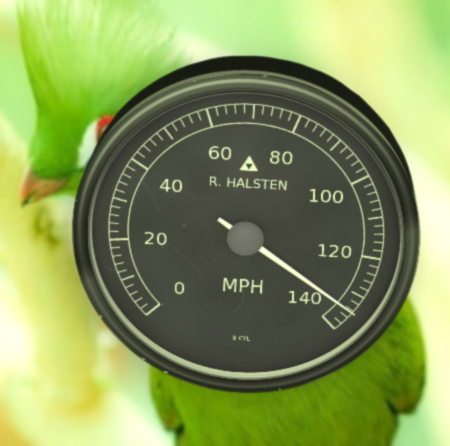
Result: 134
